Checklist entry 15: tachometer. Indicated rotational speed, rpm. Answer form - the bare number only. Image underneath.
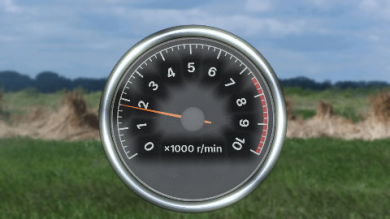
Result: 1800
